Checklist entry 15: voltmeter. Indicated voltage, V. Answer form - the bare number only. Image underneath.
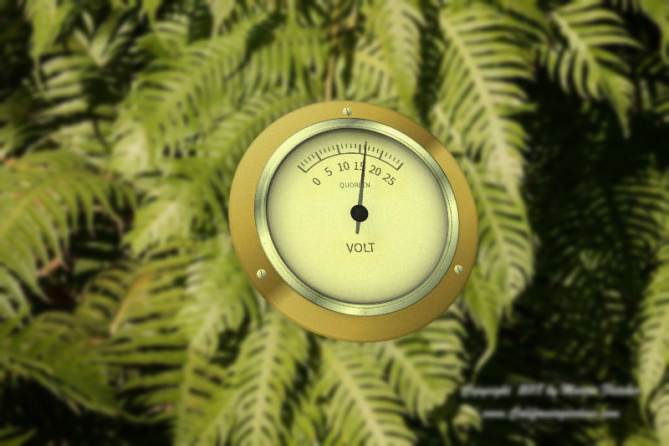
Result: 16
